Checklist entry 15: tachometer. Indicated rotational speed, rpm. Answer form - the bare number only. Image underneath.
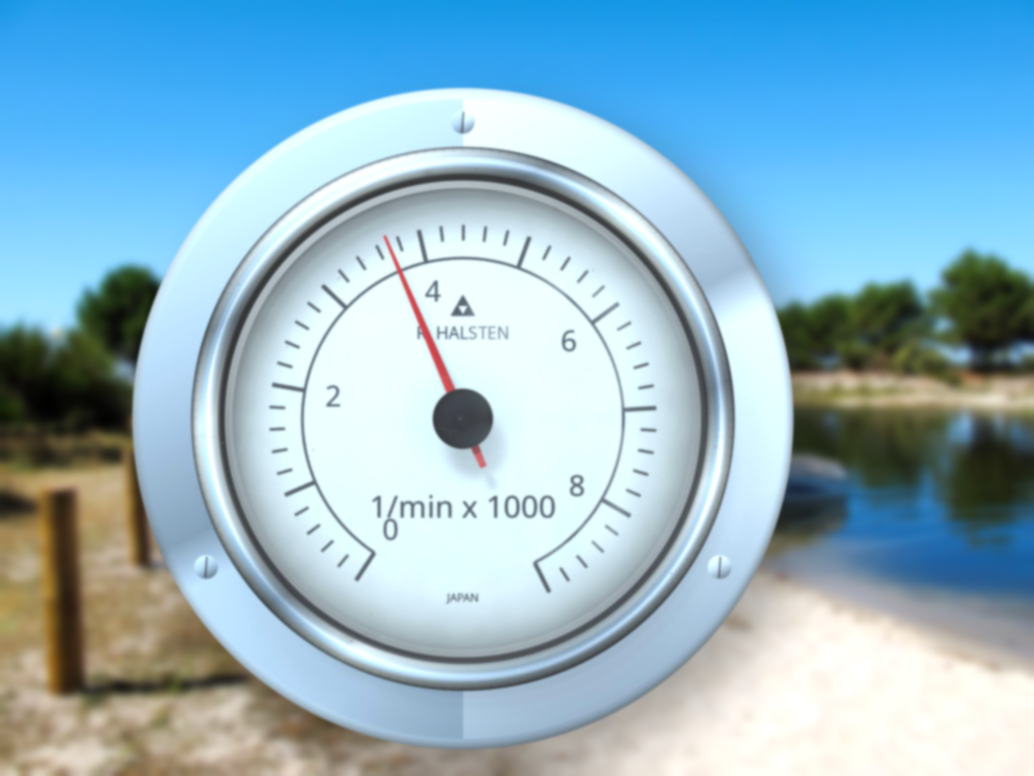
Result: 3700
